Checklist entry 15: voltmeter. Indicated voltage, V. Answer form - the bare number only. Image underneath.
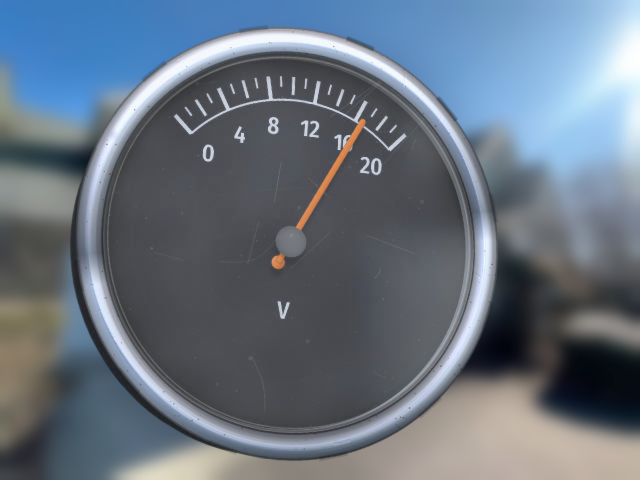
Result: 16.5
